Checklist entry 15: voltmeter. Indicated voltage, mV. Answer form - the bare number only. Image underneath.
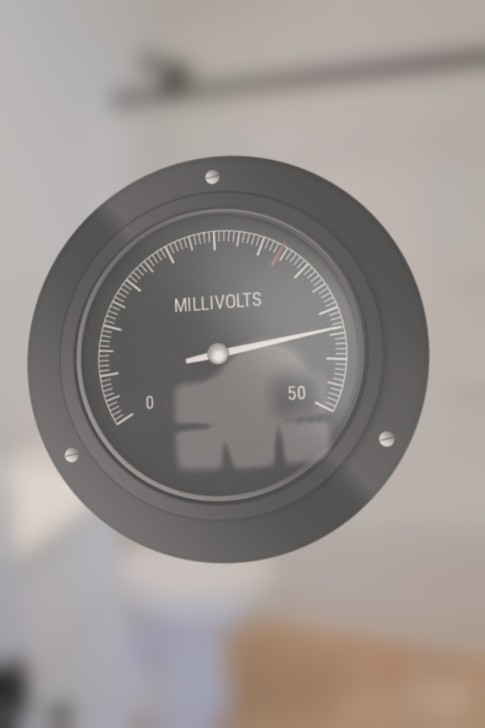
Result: 42
